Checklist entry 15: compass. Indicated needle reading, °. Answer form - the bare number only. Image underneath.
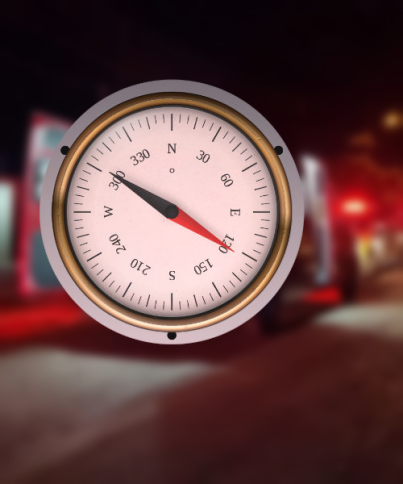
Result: 122.5
